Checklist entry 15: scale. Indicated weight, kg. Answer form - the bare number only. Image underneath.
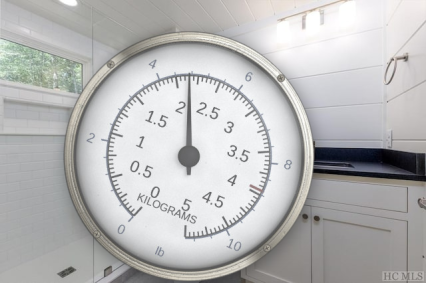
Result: 2.15
